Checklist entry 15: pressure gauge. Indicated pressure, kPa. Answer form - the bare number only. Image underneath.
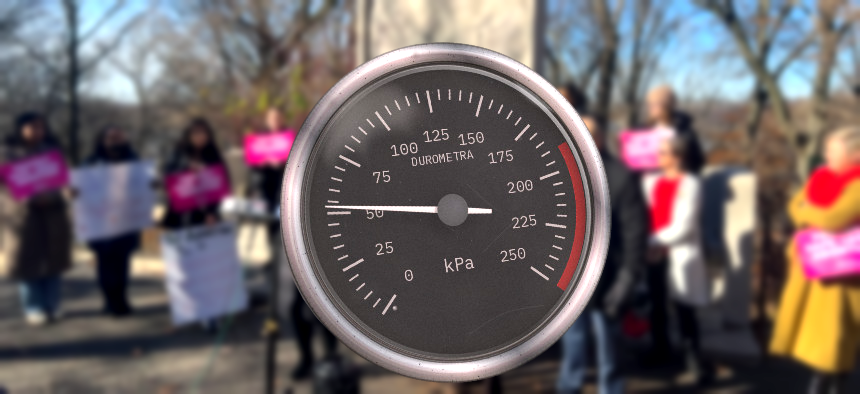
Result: 52.5
